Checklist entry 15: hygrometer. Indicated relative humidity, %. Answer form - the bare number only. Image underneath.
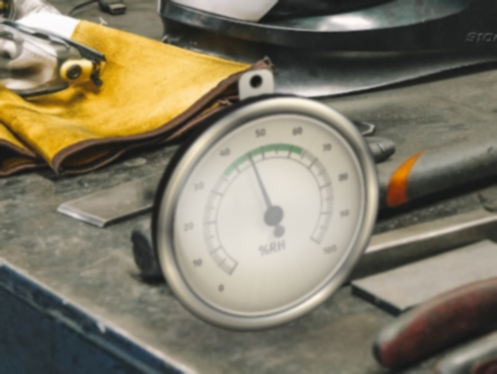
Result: 45
